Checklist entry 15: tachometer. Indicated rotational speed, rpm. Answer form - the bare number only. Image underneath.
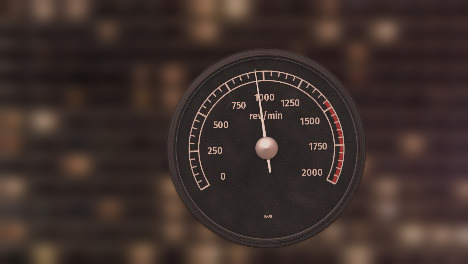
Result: 950
